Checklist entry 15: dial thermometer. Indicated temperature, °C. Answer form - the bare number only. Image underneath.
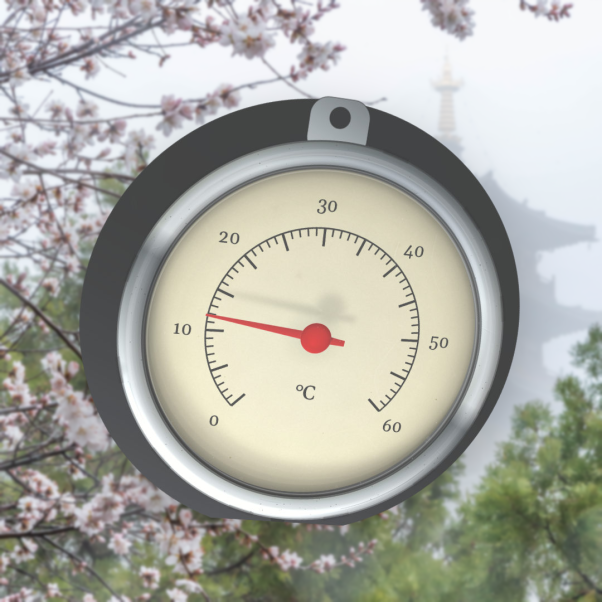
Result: 12
